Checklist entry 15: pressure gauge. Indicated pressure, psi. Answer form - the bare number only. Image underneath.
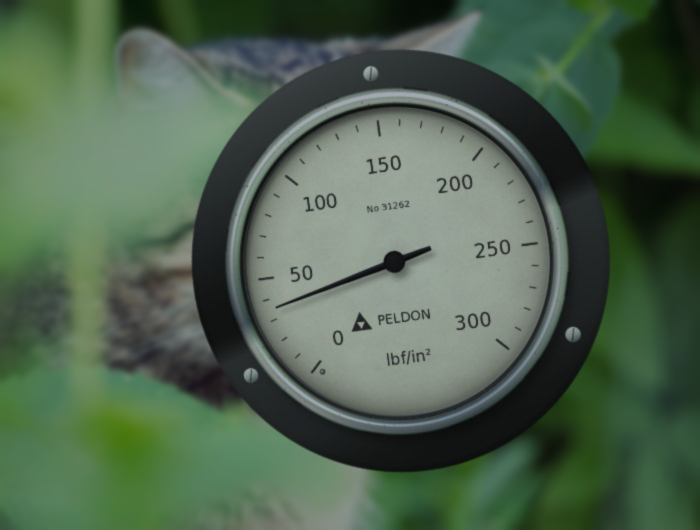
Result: 35
